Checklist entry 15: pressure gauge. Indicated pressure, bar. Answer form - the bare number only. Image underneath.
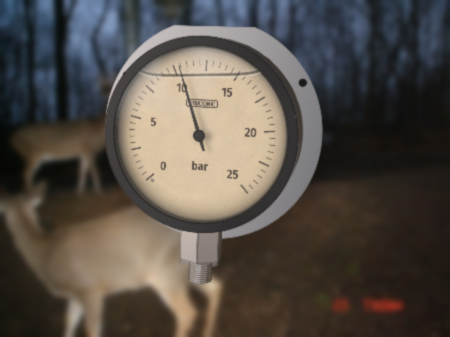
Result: 10.5
